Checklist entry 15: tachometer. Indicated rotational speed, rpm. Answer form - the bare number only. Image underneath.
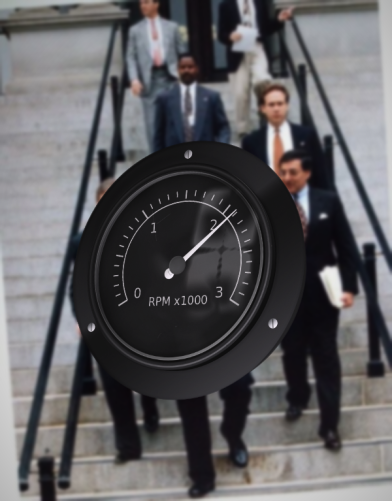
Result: 2100
